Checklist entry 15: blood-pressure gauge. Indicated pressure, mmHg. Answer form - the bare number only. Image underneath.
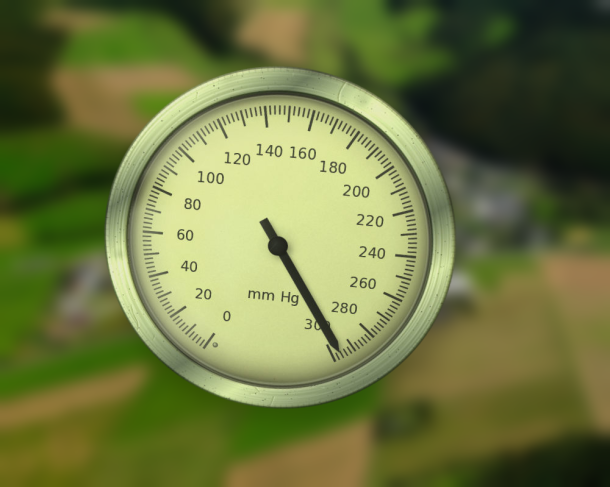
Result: 296
